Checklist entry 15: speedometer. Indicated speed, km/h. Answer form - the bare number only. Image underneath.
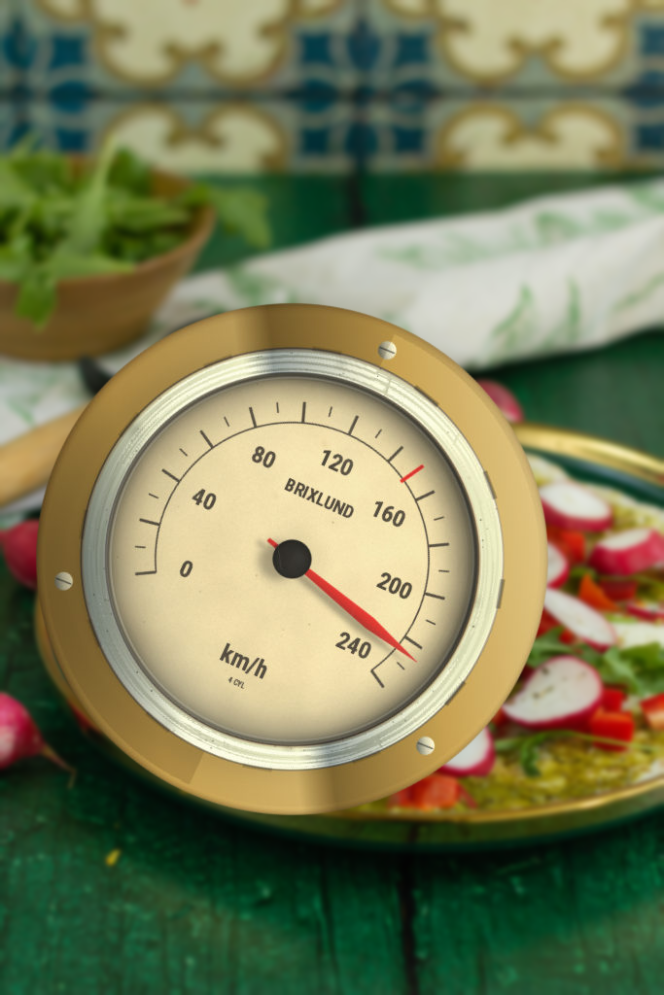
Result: 225
